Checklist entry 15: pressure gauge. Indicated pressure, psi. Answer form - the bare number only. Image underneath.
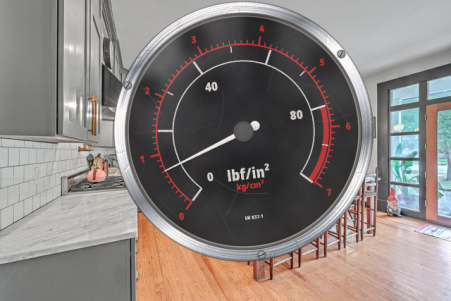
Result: 10
